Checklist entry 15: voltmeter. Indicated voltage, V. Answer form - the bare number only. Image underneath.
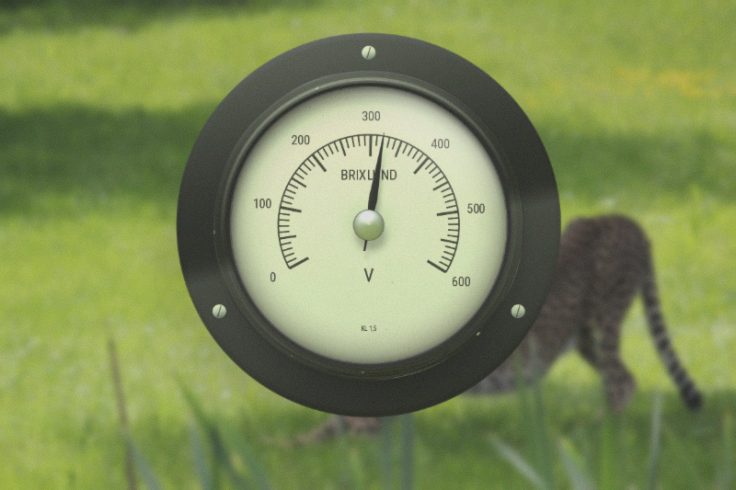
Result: 320
